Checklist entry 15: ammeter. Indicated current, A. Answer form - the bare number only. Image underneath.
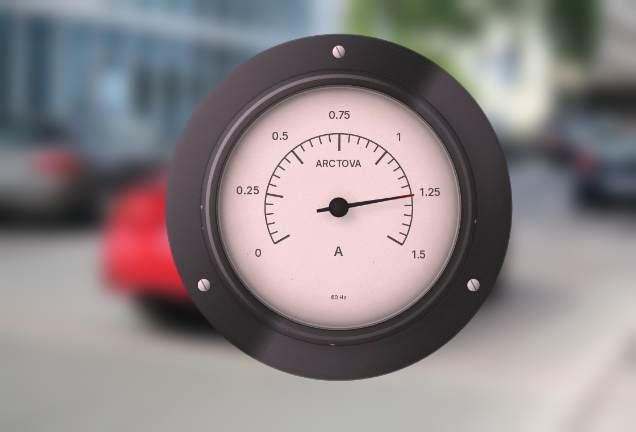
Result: 1.25
